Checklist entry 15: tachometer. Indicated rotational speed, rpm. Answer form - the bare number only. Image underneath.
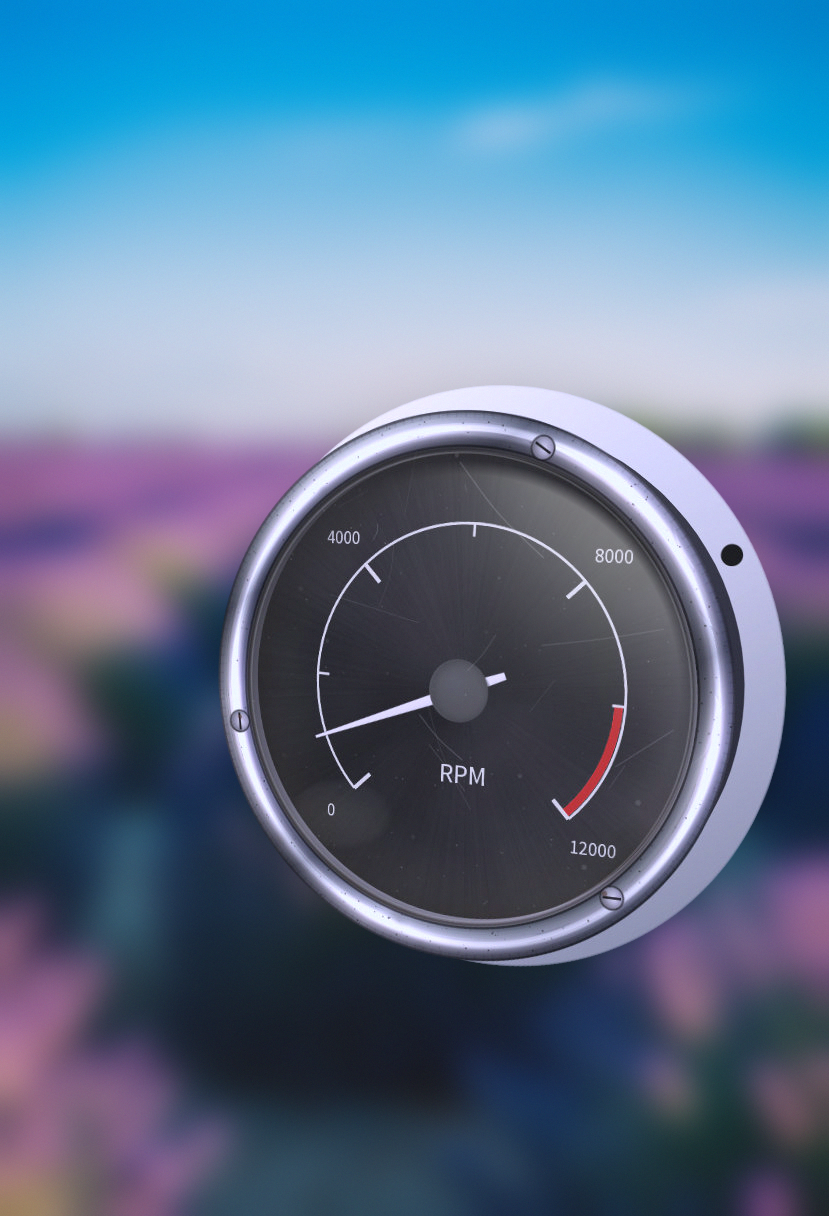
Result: 1000
